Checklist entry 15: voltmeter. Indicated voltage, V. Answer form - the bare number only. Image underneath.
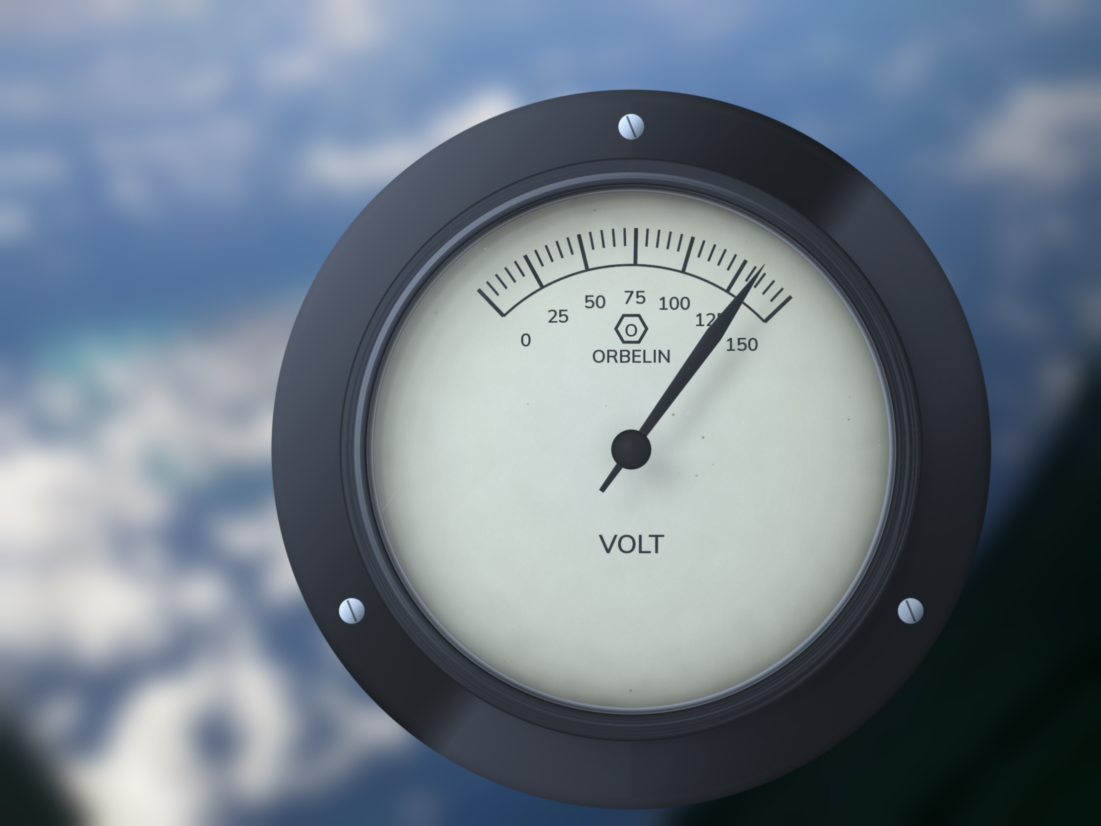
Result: 132.5
